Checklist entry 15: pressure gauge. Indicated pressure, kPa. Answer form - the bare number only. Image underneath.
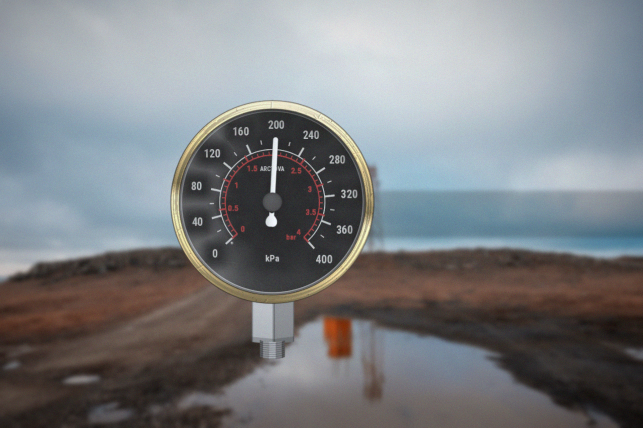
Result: 200
